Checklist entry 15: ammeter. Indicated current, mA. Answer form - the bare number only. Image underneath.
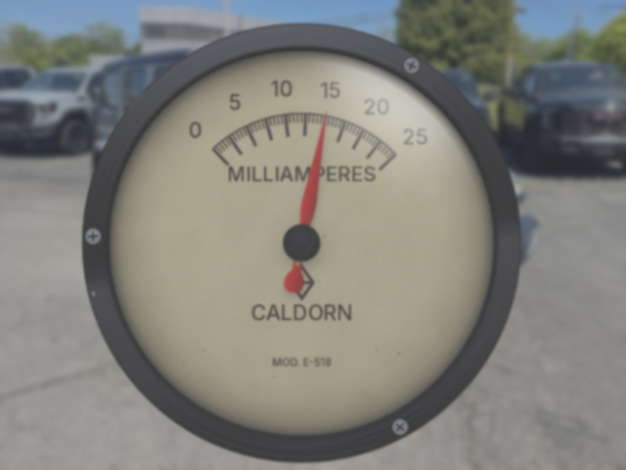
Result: 15
